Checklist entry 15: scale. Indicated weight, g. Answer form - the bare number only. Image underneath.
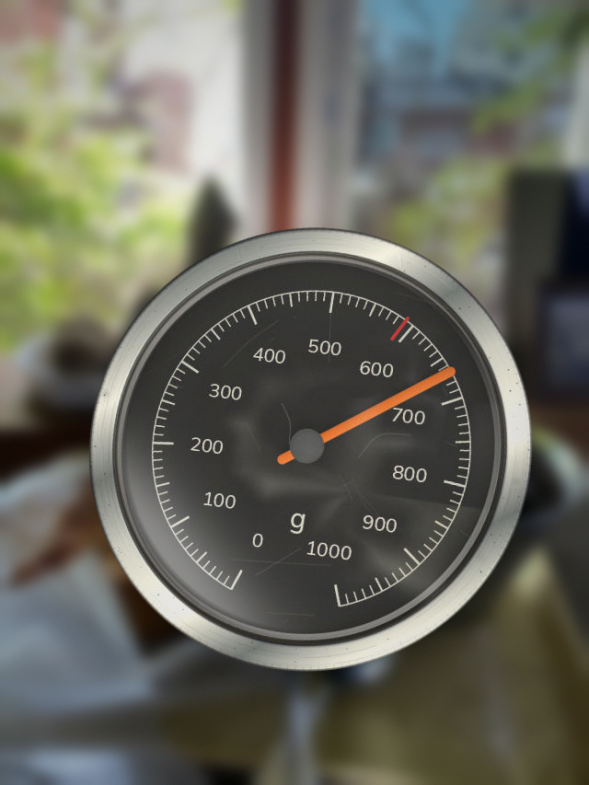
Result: 670
